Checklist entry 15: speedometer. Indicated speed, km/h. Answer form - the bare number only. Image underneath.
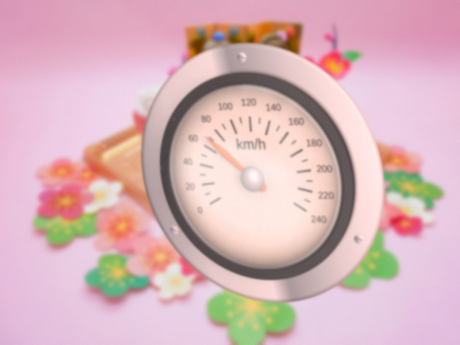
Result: 70
